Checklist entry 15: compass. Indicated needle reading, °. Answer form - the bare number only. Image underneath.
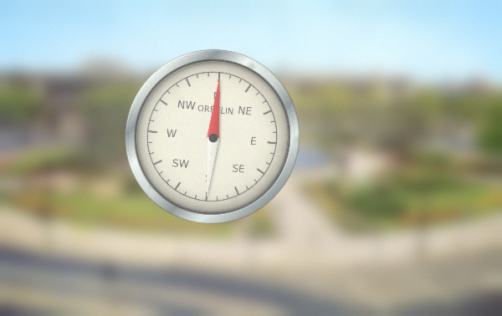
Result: 0
